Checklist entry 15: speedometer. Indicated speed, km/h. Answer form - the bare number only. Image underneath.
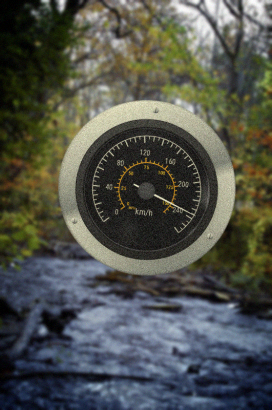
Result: 235
